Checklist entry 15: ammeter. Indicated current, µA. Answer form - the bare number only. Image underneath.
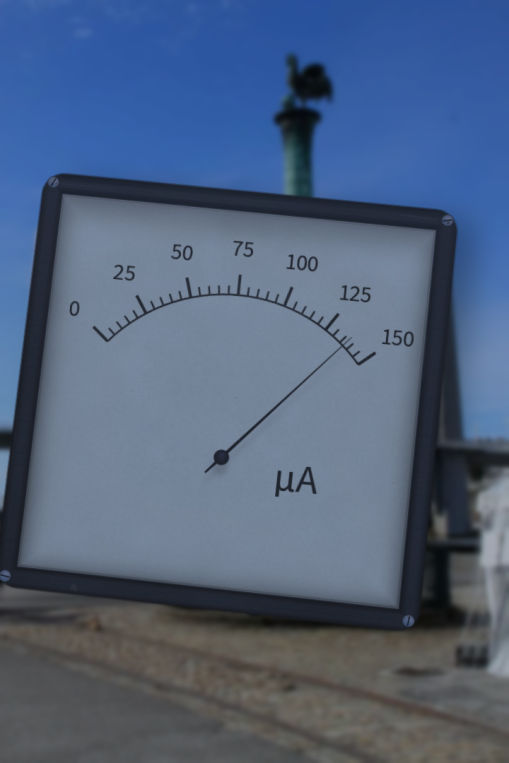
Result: 137.5
